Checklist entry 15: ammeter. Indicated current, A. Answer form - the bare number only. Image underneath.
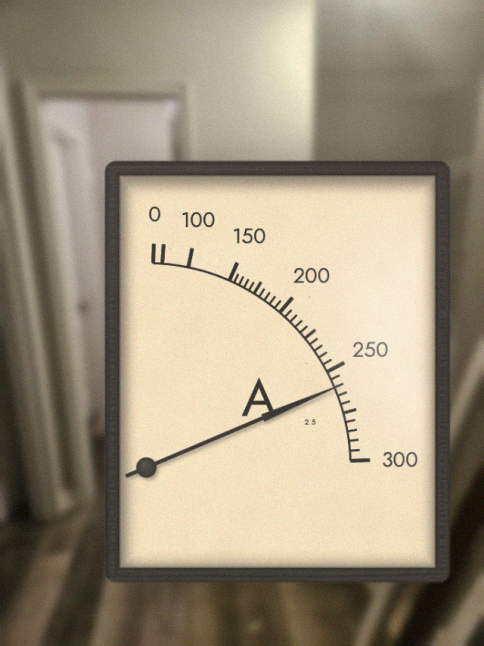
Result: 260
